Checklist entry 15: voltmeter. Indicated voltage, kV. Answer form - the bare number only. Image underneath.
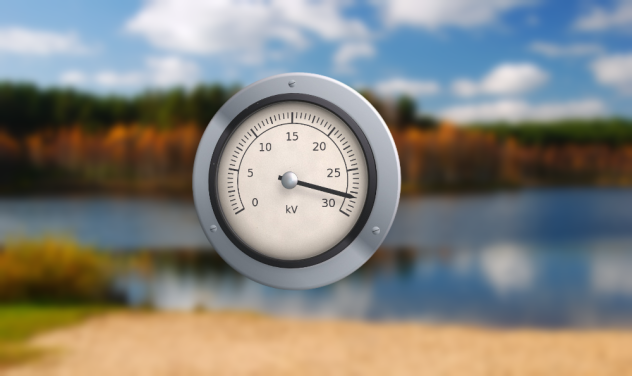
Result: 28
